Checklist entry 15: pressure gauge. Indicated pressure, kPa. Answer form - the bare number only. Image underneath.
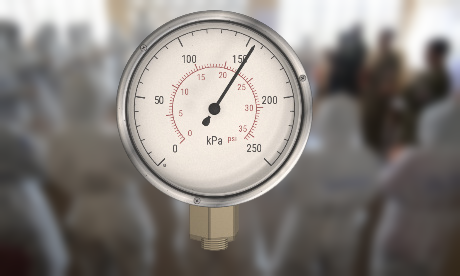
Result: 155
